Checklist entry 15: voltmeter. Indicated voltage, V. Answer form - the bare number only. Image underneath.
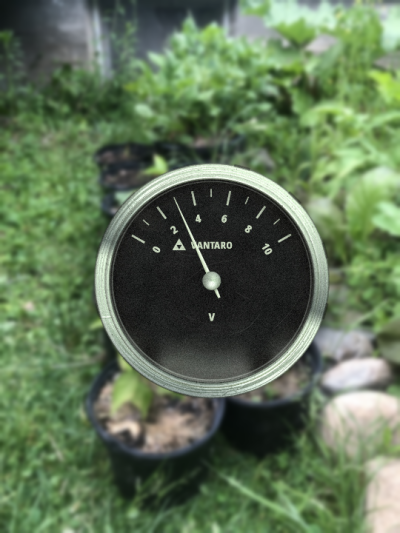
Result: 3
